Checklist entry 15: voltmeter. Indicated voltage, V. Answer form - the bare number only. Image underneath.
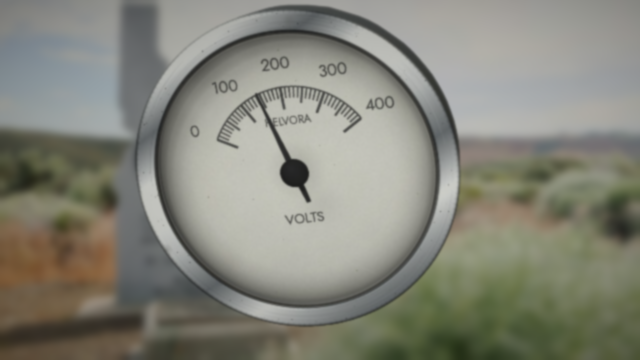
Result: 150
